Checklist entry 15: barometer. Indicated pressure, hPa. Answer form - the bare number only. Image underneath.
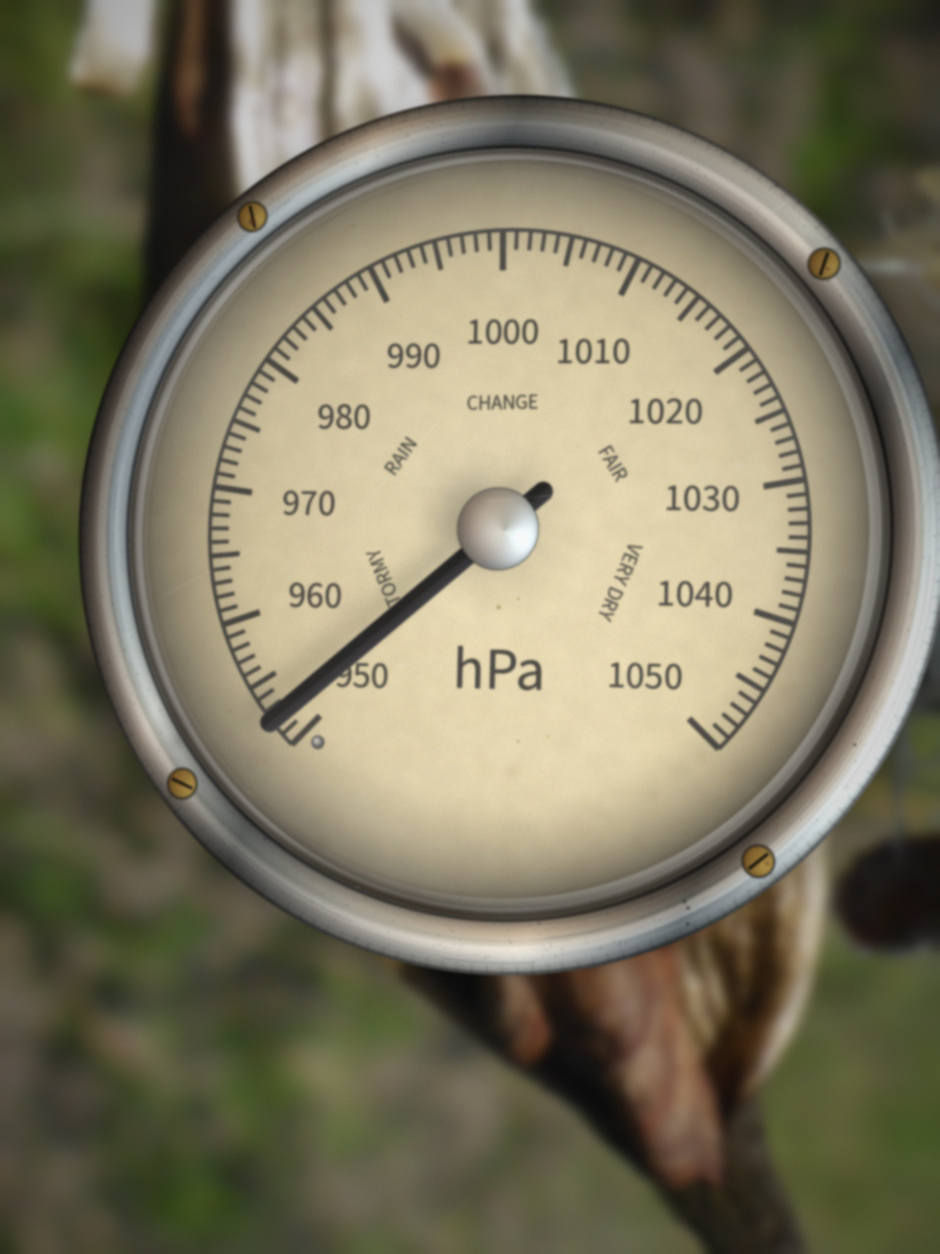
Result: 952
